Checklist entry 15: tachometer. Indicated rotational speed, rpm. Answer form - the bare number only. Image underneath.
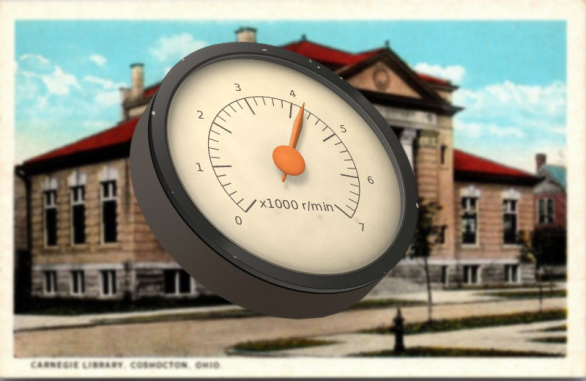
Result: 4200
